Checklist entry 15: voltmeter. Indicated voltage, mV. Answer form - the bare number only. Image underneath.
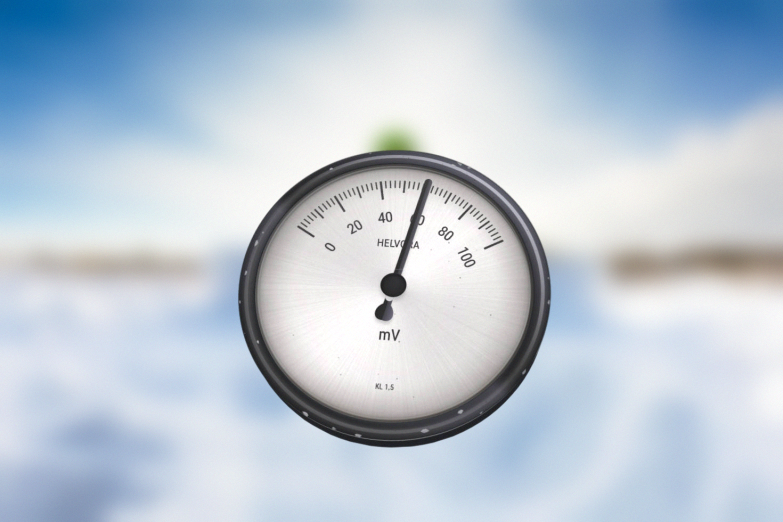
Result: 60
